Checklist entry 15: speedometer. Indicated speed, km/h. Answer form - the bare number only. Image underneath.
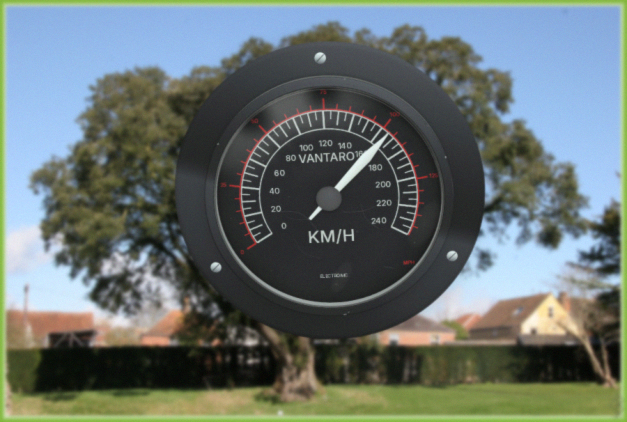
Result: 165
